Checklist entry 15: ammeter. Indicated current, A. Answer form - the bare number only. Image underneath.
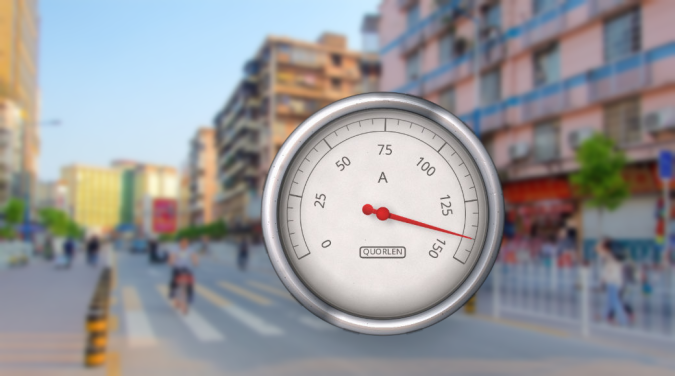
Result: 140
